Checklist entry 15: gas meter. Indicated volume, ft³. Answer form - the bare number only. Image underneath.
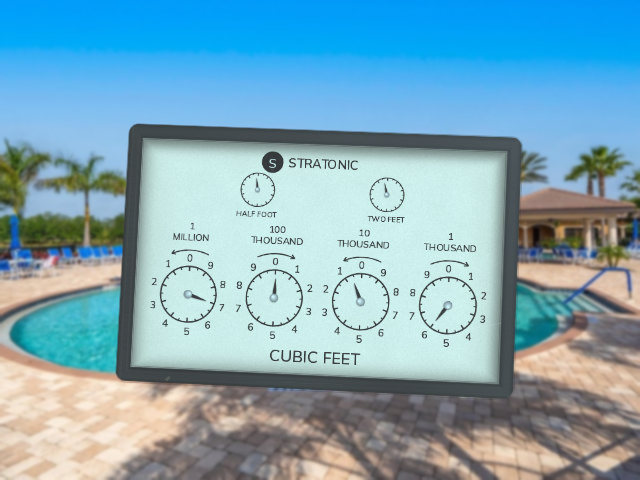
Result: 700600
